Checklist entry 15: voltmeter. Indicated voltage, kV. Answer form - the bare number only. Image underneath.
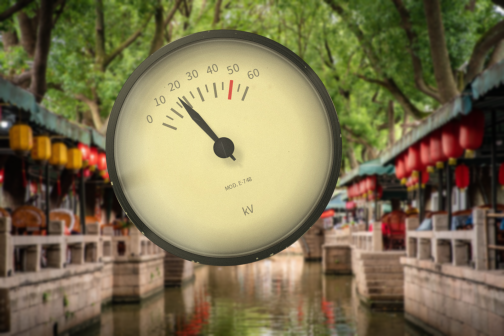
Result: 17.5
